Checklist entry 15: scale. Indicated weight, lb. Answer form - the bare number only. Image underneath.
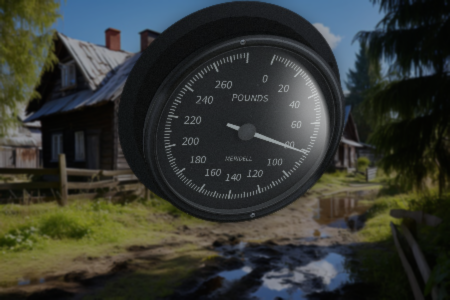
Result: 80
